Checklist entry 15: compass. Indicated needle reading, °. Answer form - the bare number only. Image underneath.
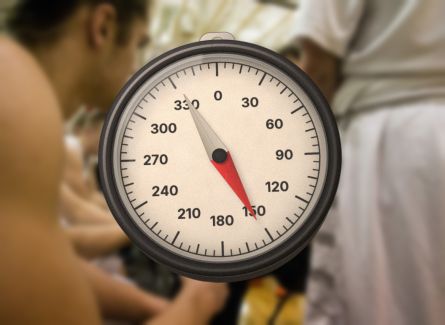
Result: 152.5
